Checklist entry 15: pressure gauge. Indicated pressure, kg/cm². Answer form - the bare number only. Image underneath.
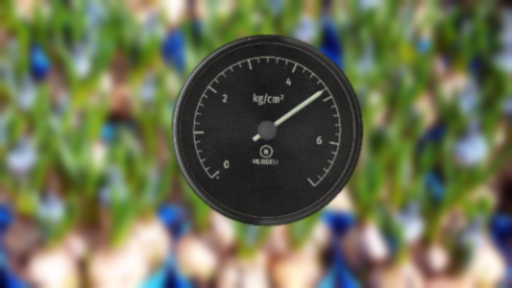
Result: 4.8
